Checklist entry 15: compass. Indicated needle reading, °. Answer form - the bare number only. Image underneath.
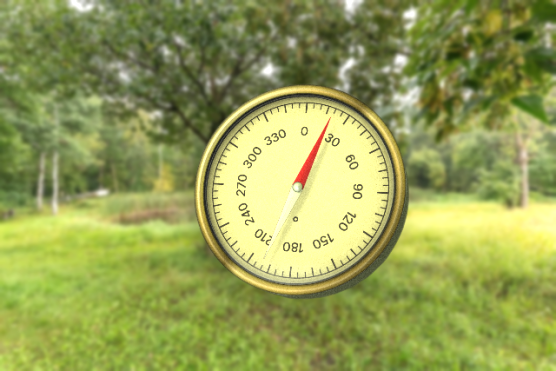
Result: 20
